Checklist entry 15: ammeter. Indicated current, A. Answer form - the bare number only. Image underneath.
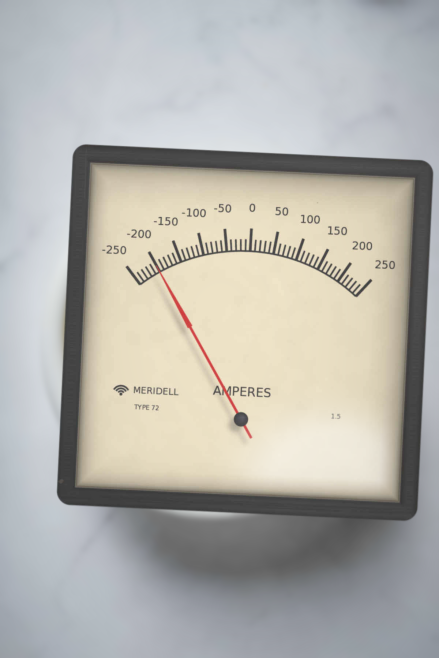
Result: -200
